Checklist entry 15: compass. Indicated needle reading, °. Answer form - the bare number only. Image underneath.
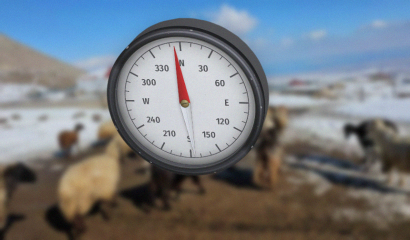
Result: 355
